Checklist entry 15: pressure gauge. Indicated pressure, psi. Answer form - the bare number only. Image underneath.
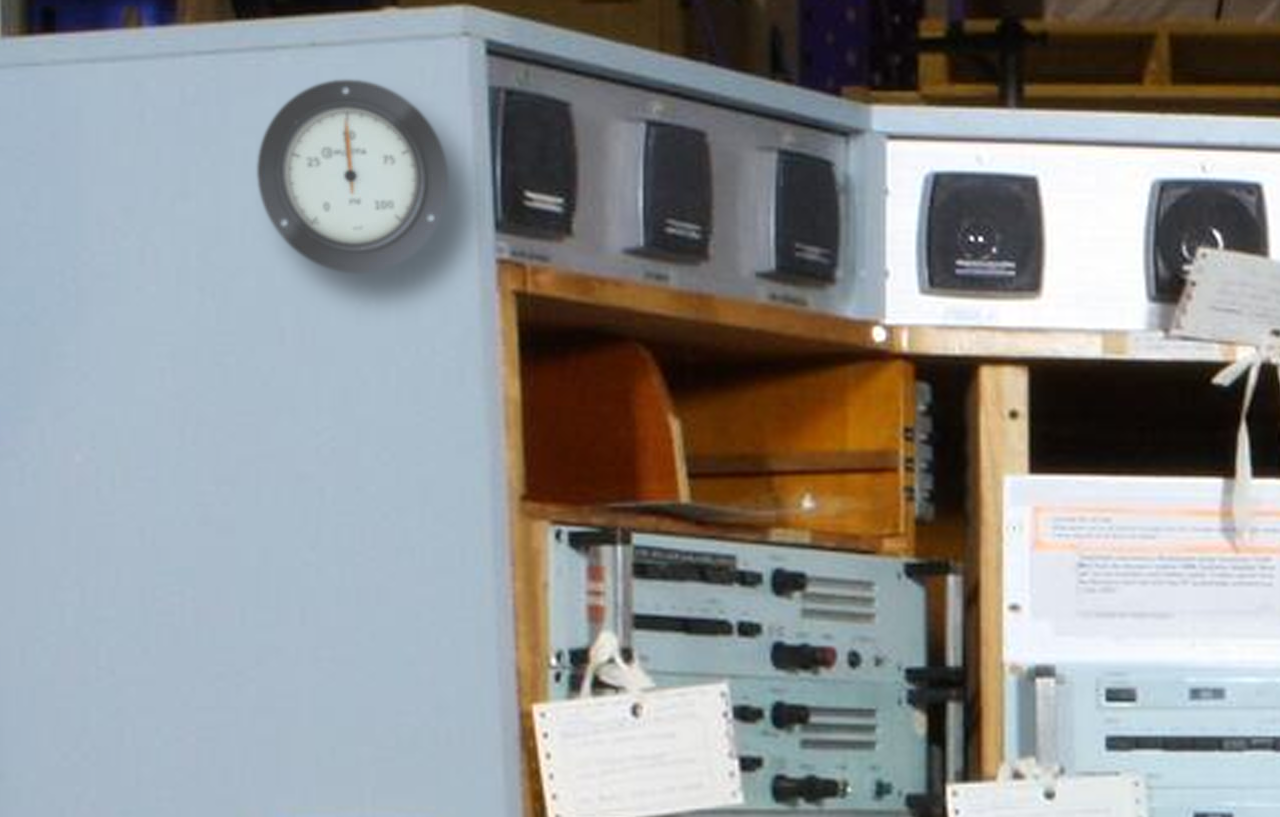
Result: 50
